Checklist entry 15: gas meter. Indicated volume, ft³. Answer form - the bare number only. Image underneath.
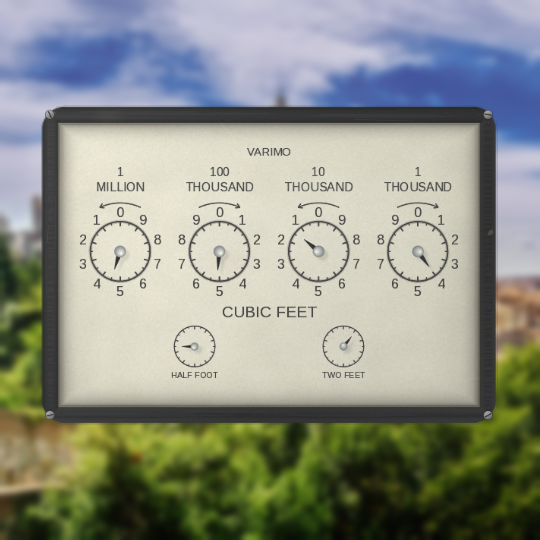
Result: 451400
